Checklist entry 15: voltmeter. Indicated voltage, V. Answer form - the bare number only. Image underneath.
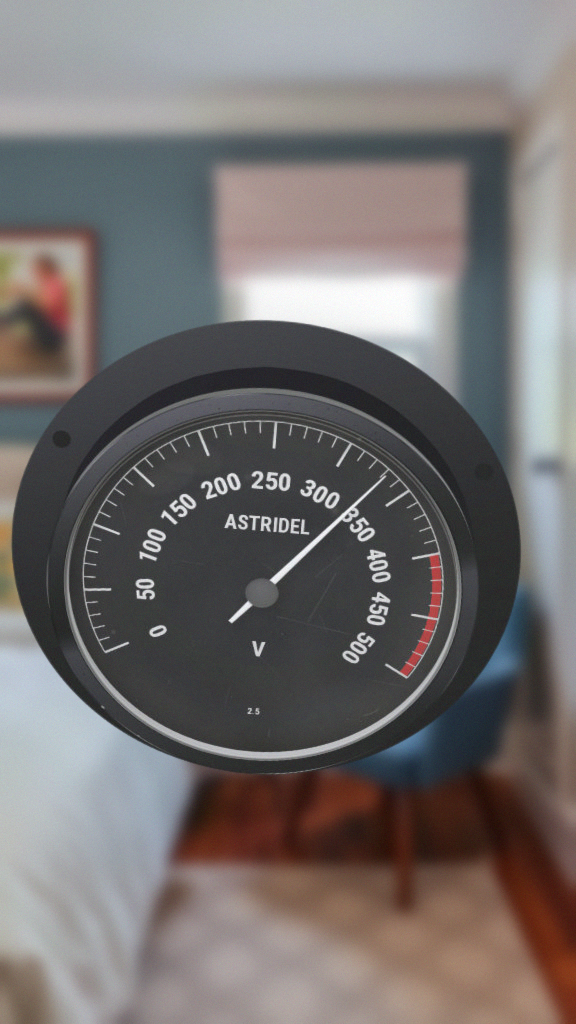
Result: 330
